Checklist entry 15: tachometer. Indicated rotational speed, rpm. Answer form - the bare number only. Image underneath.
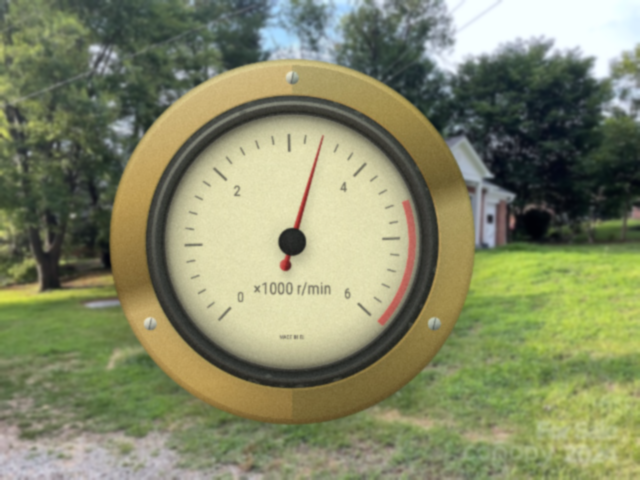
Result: 3400
